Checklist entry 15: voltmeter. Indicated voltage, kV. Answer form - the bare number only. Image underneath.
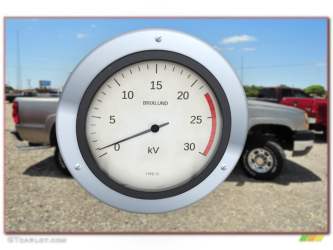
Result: 1
